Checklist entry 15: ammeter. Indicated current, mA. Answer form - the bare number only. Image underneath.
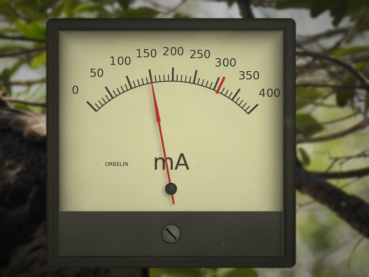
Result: 150
